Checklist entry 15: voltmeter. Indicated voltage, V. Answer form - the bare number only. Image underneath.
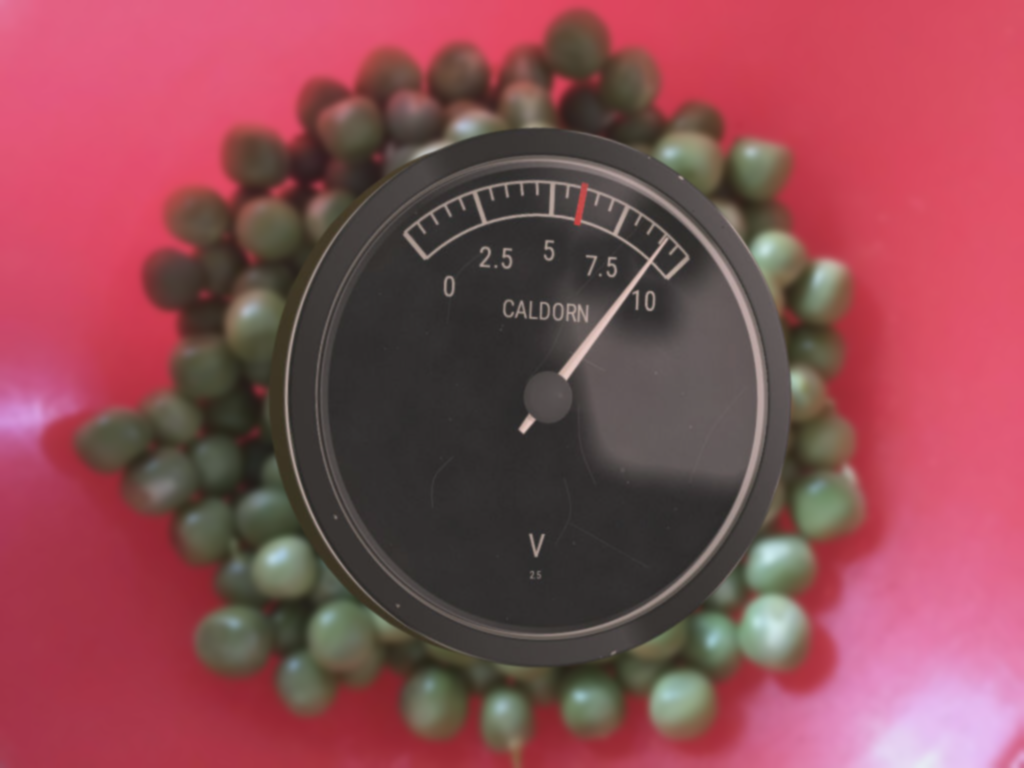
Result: 9
